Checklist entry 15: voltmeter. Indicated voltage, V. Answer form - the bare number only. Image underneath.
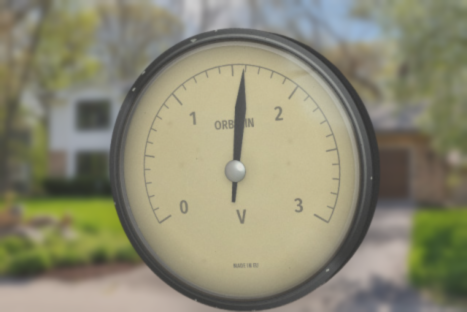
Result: 1.6
